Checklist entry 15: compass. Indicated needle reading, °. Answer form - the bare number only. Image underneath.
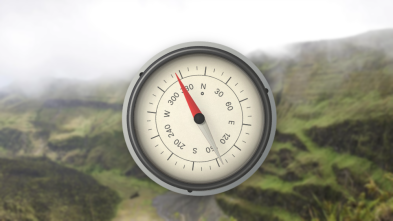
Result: 325
